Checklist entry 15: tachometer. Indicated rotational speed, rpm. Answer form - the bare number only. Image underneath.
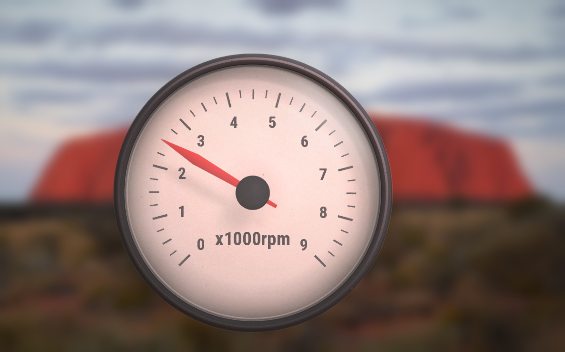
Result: 2500
